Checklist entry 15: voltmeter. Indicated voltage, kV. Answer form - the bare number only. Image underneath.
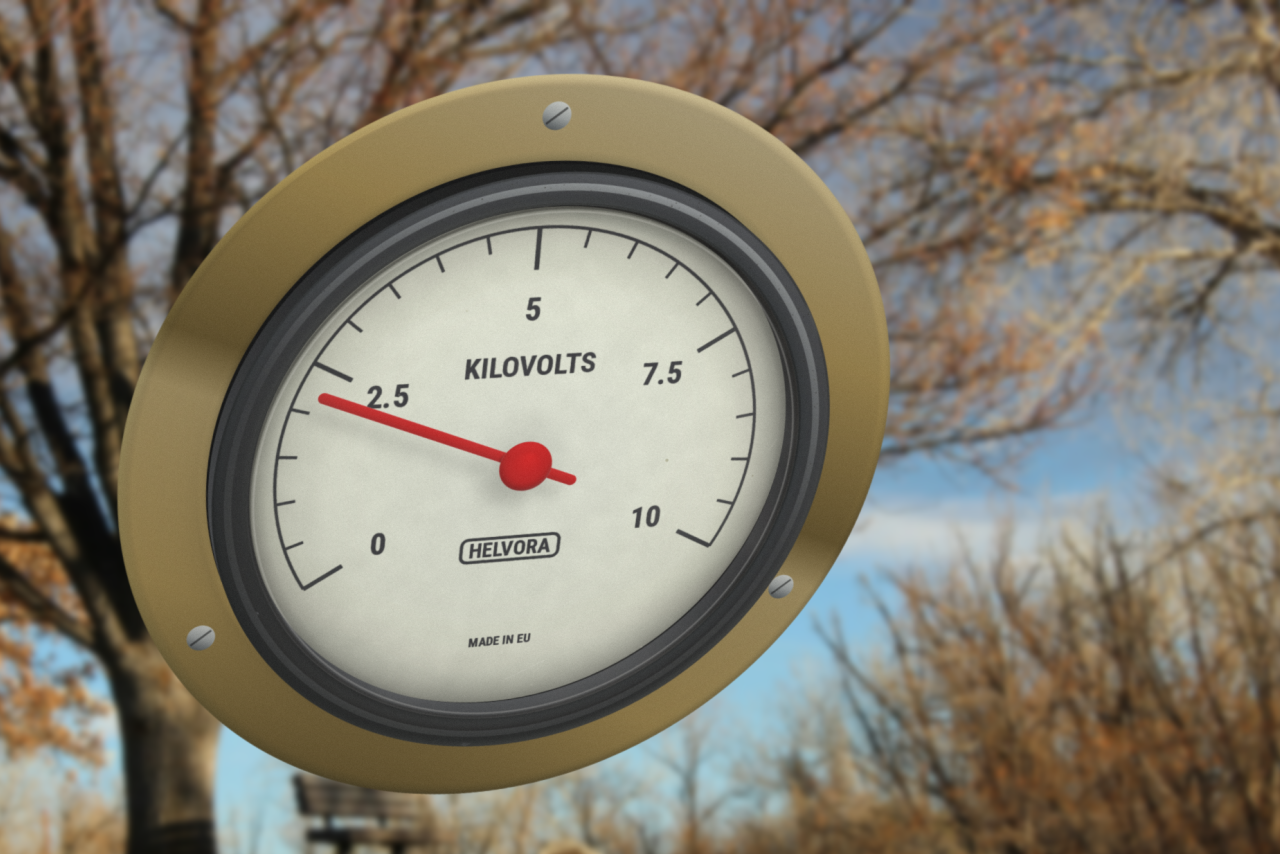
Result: 2.25
